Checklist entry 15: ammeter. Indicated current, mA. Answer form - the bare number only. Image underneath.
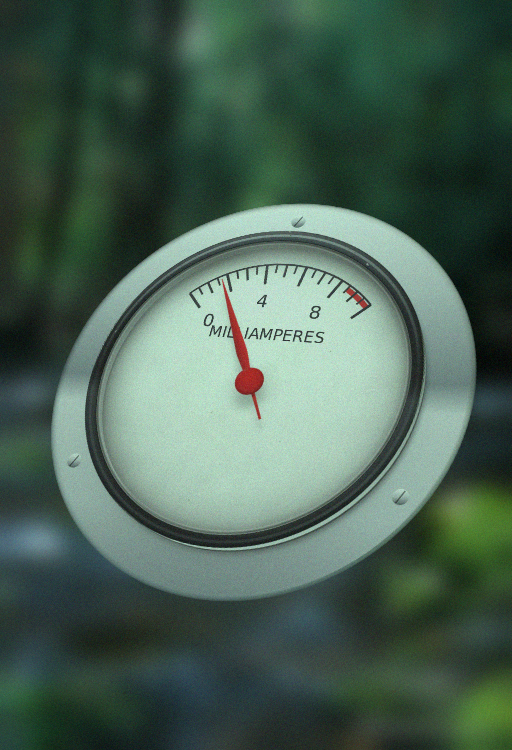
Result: 1.75
